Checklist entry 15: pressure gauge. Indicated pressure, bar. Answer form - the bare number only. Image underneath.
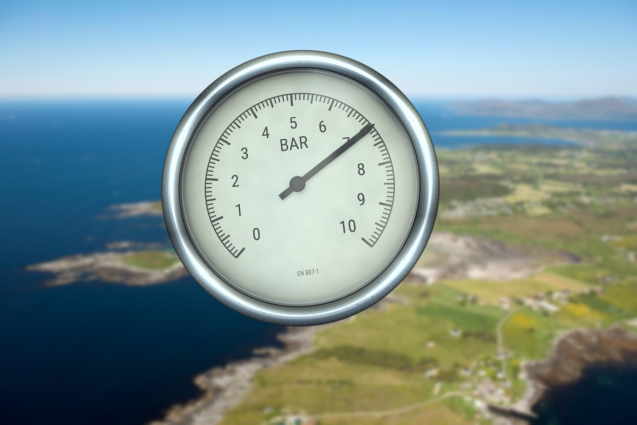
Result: 7.1
